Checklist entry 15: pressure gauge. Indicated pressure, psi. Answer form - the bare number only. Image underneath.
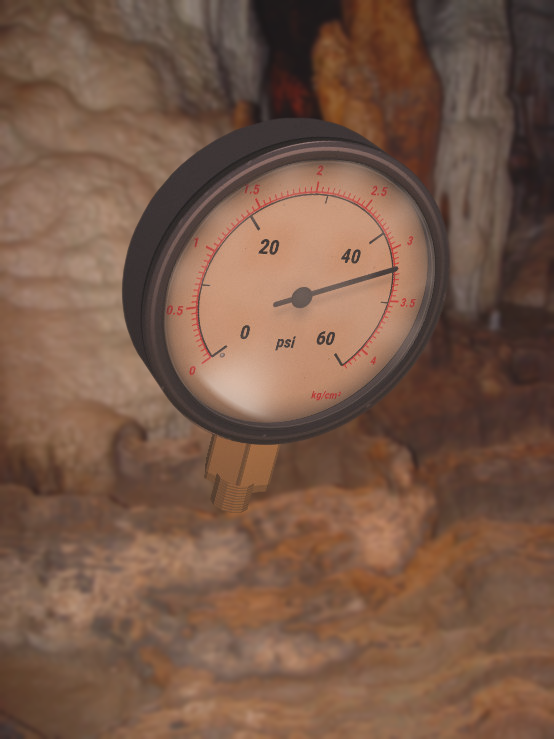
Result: 45
